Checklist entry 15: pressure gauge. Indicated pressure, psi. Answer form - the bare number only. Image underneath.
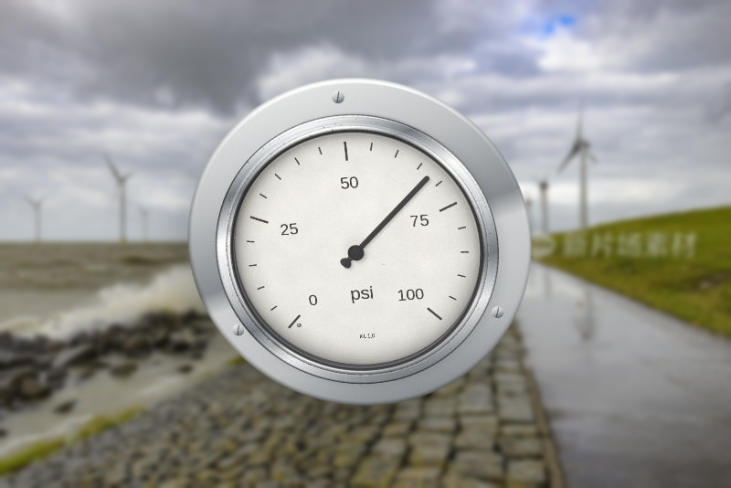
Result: 67.5
